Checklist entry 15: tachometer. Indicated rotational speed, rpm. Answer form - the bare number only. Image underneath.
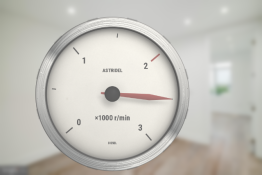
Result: 2500
